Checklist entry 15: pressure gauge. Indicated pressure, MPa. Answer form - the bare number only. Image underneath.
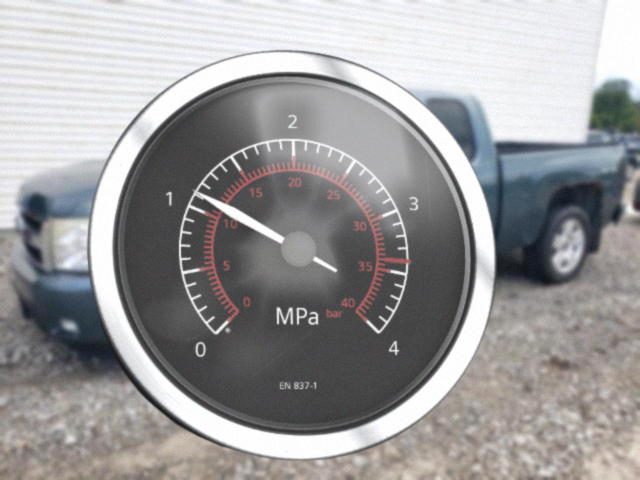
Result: 1.1
